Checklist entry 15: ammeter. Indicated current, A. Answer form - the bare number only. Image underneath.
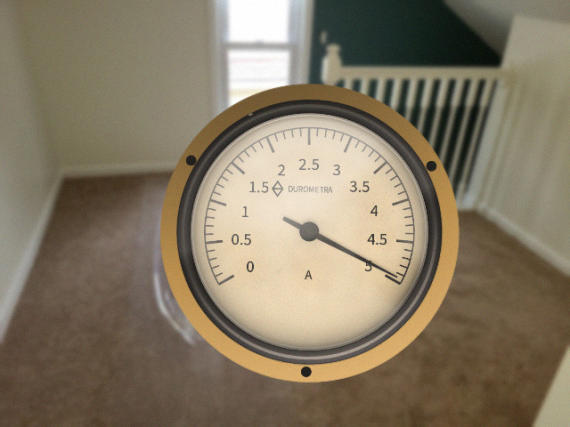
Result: 4.95
